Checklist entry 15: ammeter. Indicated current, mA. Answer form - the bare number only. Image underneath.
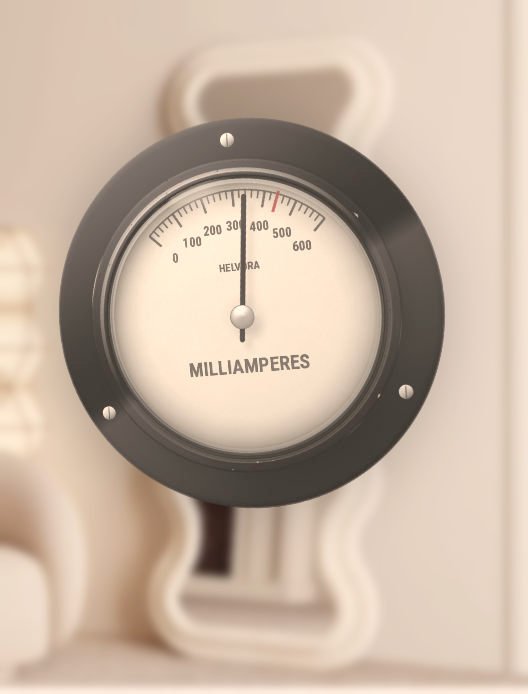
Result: 340
